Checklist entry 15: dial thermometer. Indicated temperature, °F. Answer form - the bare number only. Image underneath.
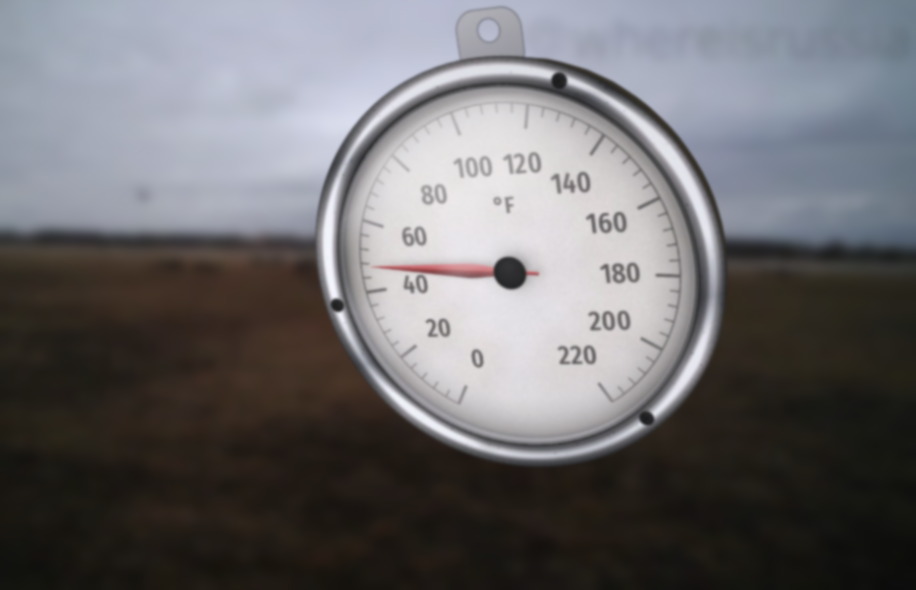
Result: 48
